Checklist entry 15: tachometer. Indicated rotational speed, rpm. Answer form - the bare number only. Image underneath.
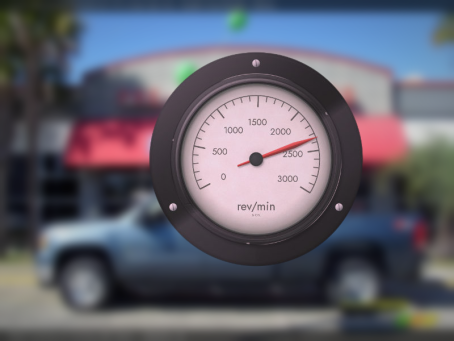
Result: 2350
